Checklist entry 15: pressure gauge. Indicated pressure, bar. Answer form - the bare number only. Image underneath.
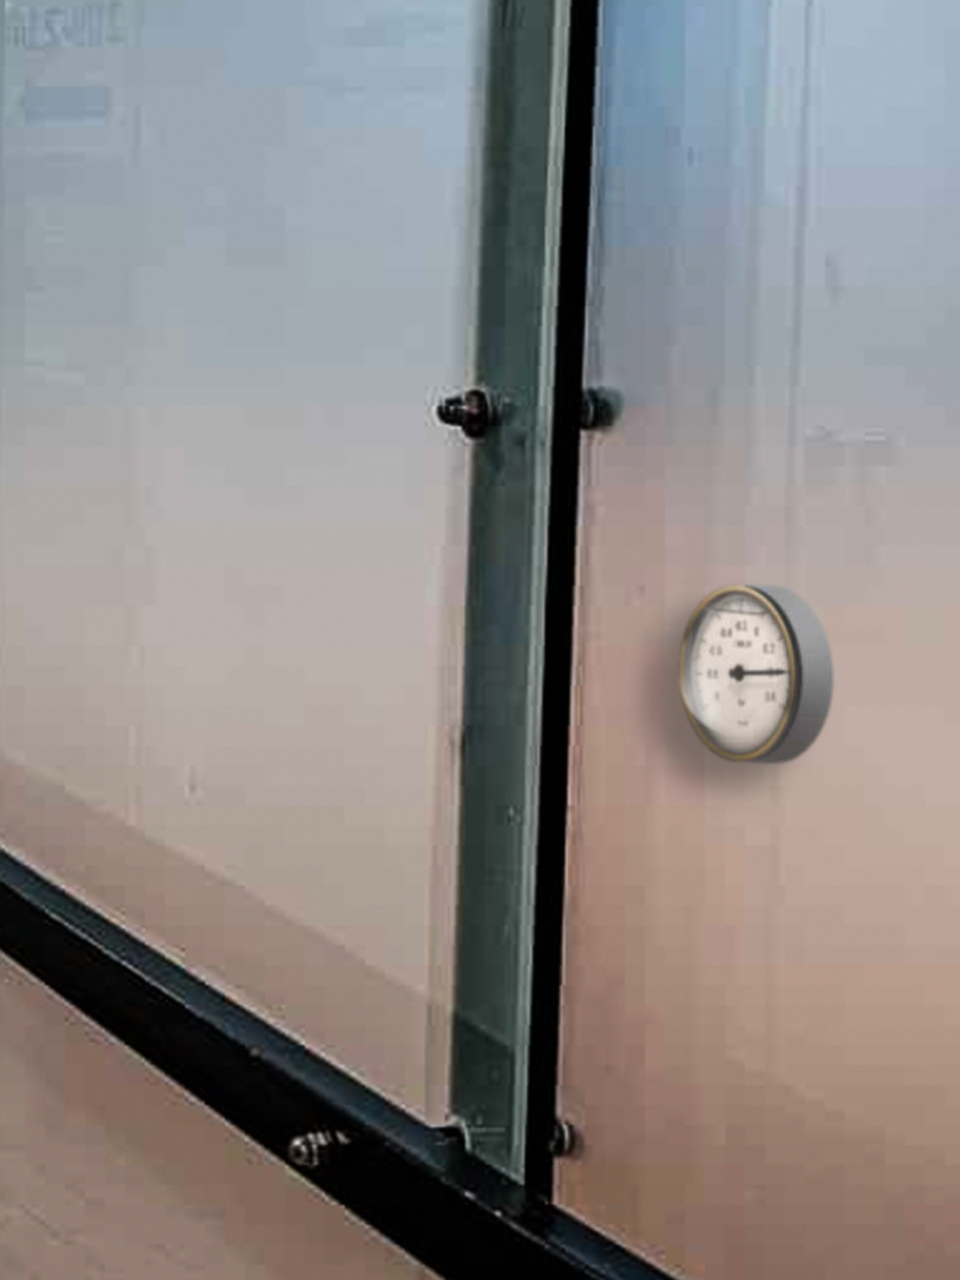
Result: 0.4
